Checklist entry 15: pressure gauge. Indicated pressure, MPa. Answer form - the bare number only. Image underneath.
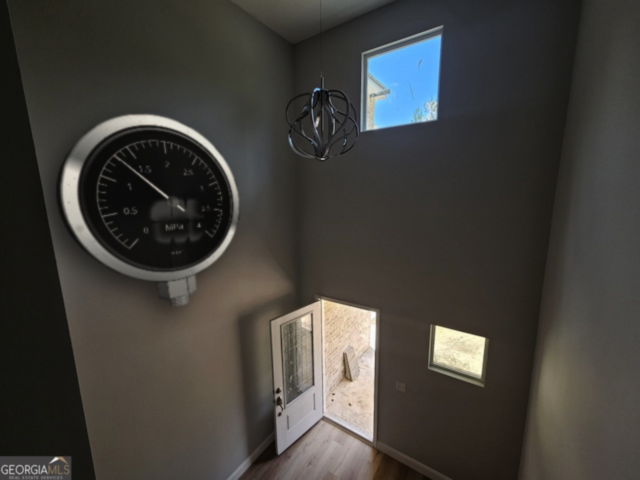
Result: 1.3
